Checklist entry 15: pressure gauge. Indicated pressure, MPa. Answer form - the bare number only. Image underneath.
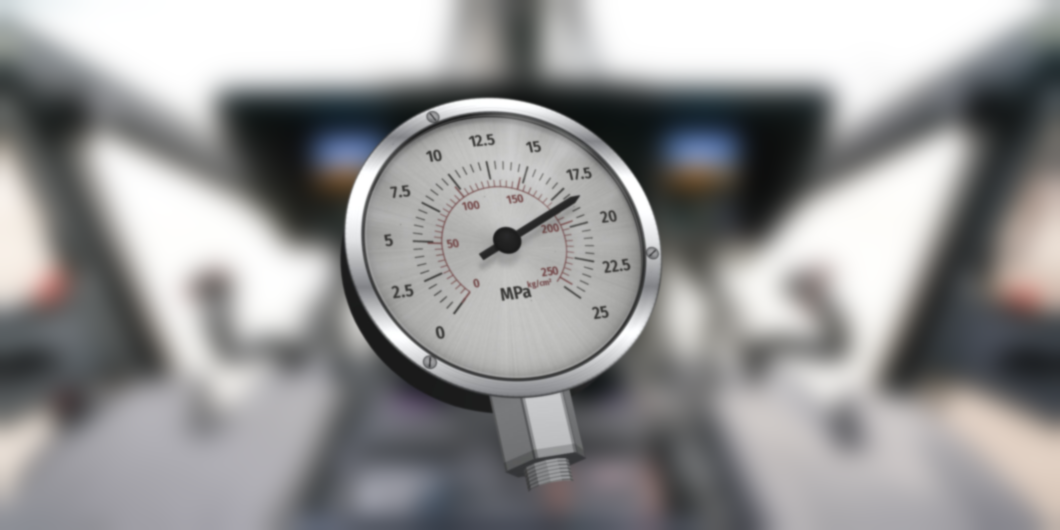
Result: 18.5
